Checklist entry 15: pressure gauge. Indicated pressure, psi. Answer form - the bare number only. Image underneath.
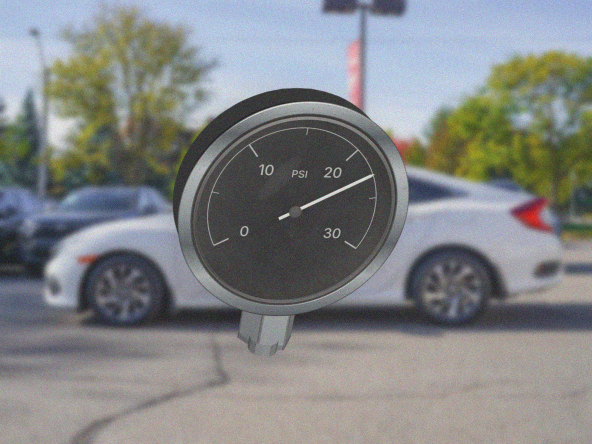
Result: 22.5
